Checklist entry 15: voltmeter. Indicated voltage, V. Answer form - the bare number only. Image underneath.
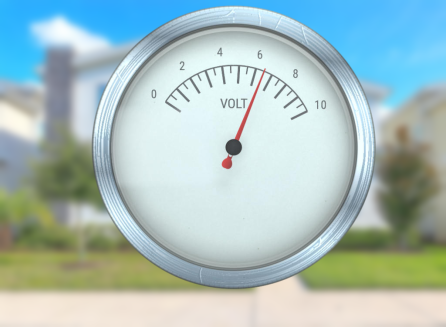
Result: 6.5
